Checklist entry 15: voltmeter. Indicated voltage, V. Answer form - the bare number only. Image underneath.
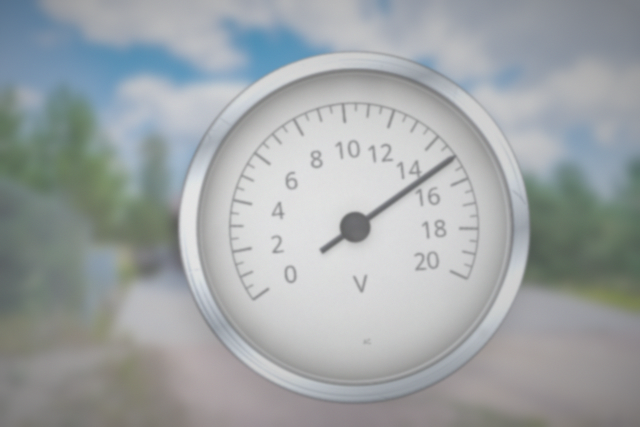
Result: 15
